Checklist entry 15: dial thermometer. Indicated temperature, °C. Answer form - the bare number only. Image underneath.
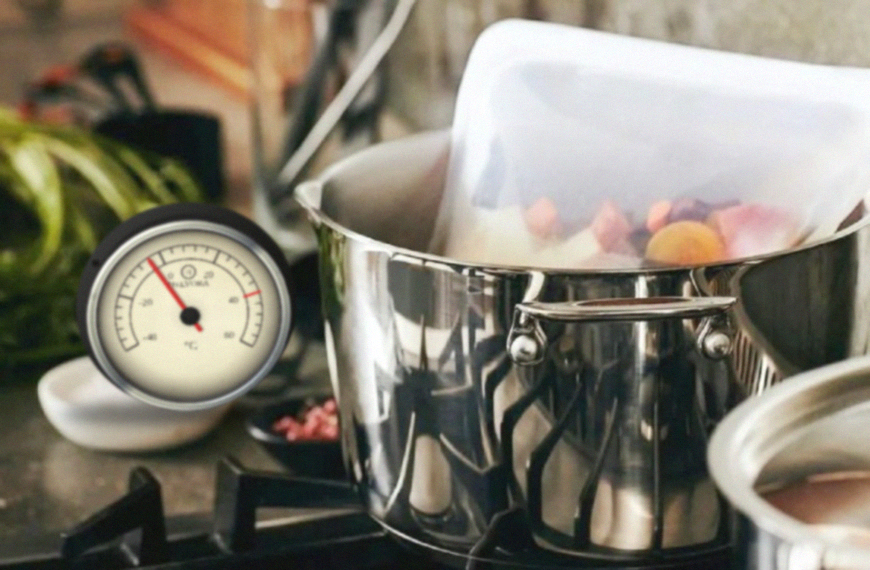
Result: -4
